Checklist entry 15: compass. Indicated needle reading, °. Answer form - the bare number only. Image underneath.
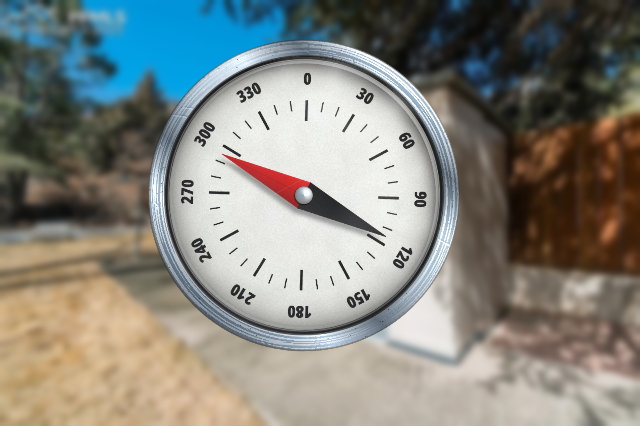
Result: 295
